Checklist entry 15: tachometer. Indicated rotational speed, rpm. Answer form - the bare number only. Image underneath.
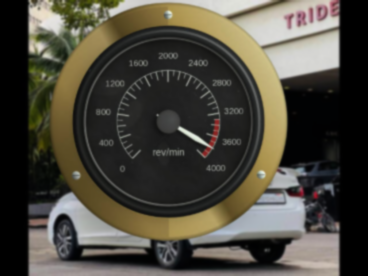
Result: 3800
